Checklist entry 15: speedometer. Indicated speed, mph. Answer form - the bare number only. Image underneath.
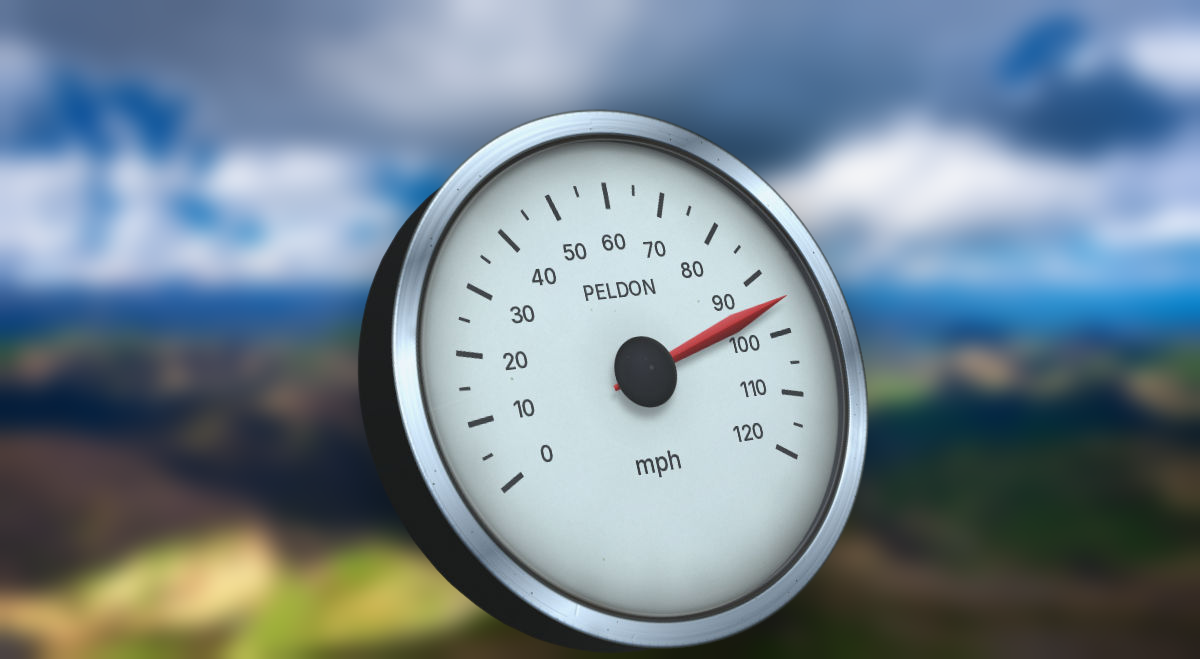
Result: 95
